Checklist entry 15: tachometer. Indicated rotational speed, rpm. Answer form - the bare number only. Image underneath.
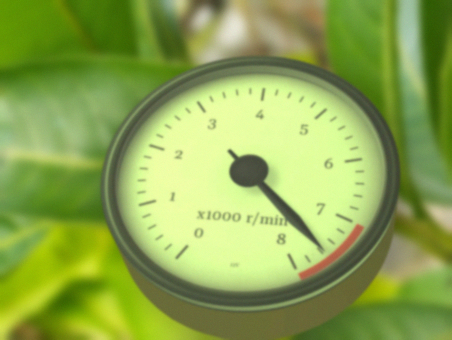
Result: 7600
